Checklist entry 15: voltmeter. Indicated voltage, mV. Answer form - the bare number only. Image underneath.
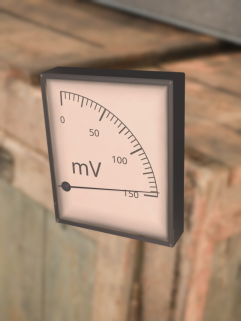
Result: 145
